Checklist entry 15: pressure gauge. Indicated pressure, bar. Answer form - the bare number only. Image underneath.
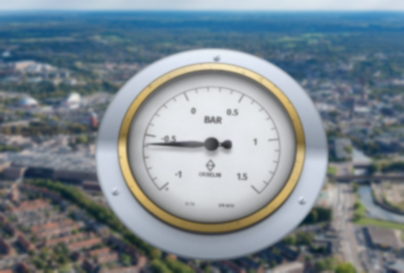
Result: -0.6
